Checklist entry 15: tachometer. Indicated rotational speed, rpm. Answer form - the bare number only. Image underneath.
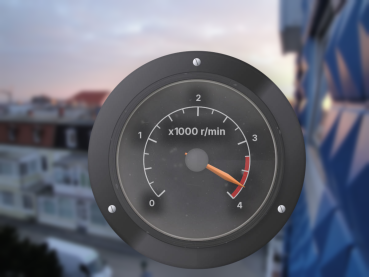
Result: 3750
